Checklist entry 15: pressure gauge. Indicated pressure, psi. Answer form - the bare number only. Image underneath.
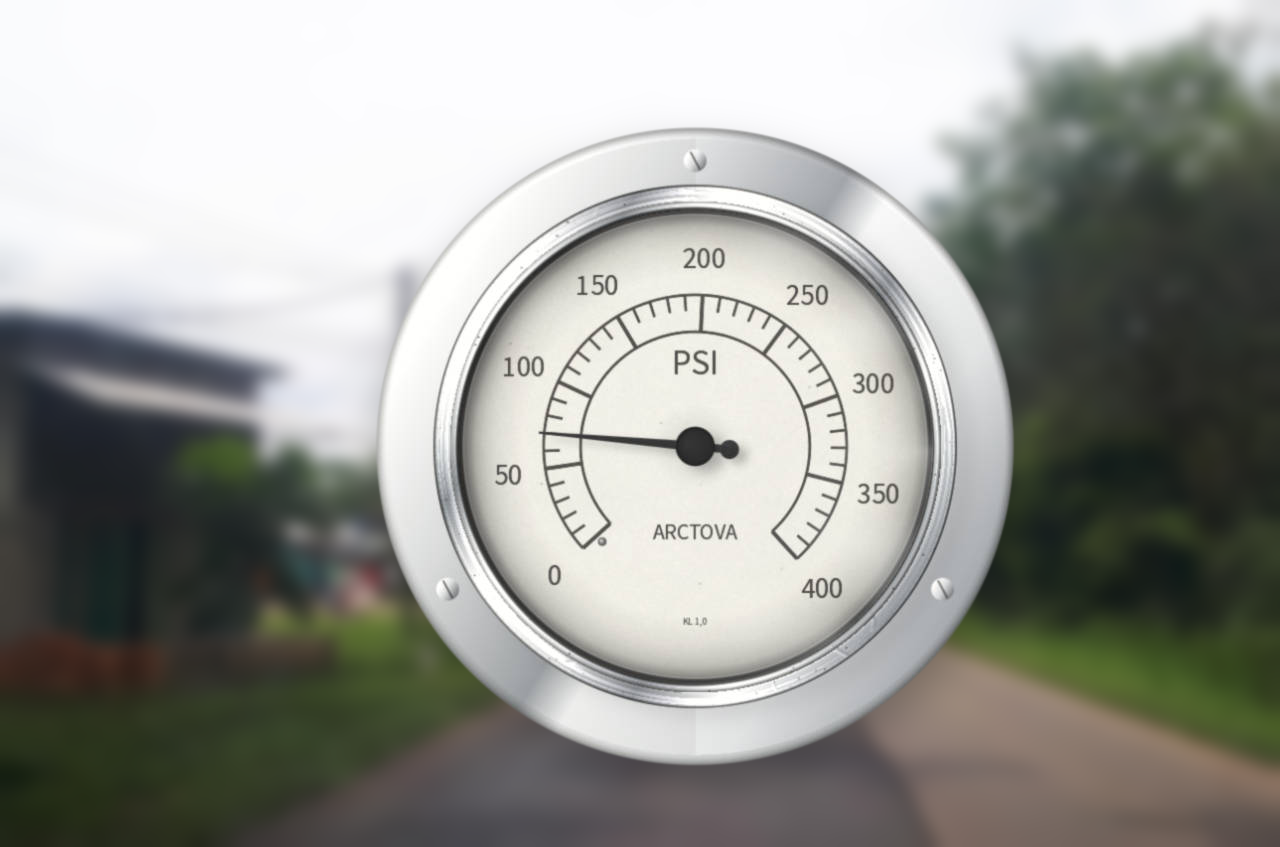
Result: 70
